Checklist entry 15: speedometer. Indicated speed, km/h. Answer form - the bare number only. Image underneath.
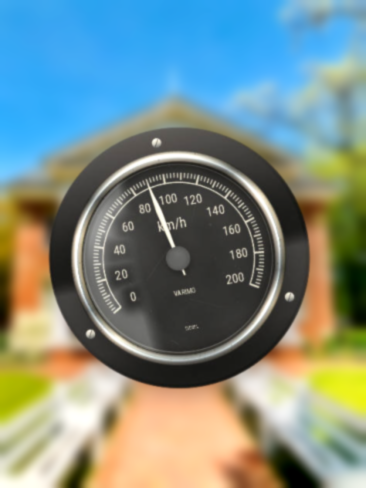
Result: 90
